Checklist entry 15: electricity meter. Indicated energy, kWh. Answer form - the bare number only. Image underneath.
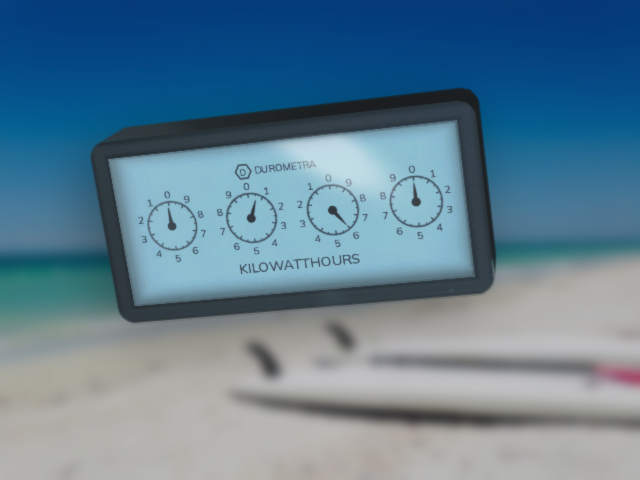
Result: 60
